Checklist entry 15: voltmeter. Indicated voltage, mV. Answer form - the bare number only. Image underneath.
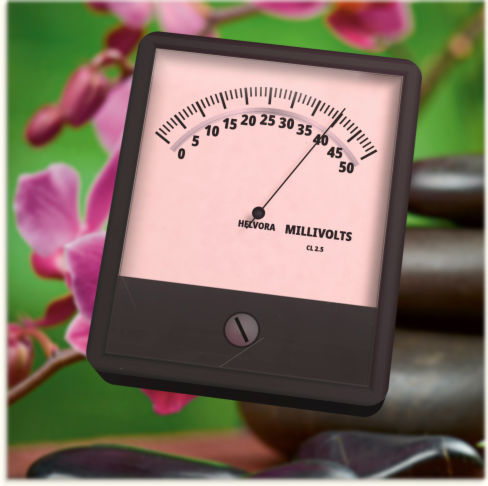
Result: 40
